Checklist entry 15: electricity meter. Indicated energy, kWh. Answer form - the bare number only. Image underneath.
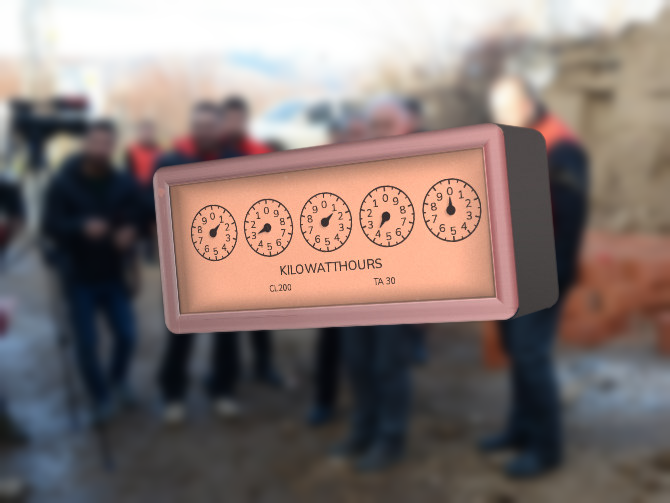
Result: 13140
